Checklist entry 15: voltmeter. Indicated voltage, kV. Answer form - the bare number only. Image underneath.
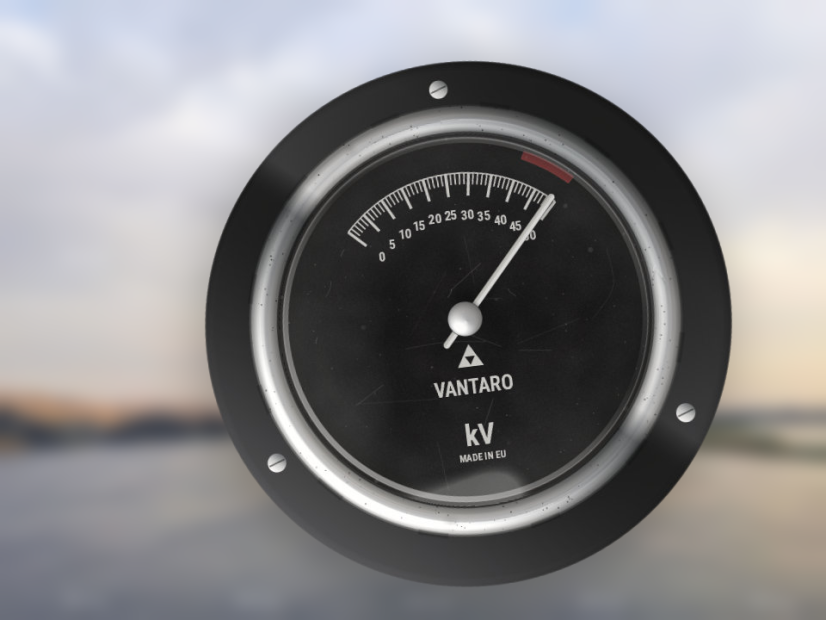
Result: 49
